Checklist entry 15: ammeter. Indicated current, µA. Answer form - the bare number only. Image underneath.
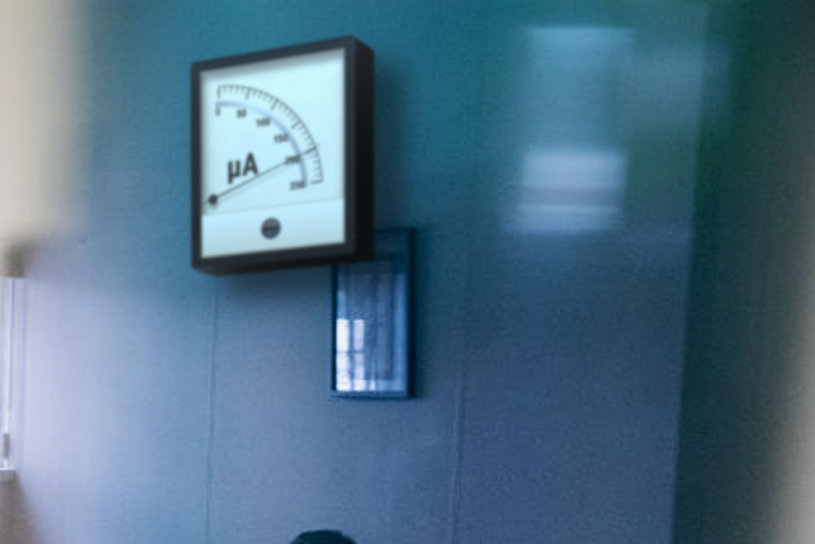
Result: 200
